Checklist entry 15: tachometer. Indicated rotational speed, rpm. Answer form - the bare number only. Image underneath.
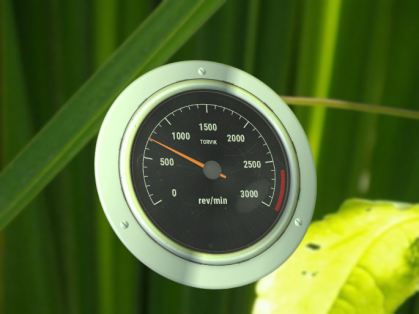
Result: 700
